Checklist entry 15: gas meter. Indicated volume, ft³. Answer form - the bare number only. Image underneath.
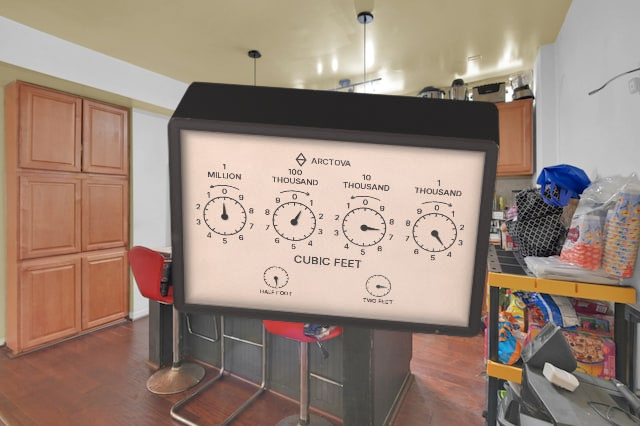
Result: 7400
